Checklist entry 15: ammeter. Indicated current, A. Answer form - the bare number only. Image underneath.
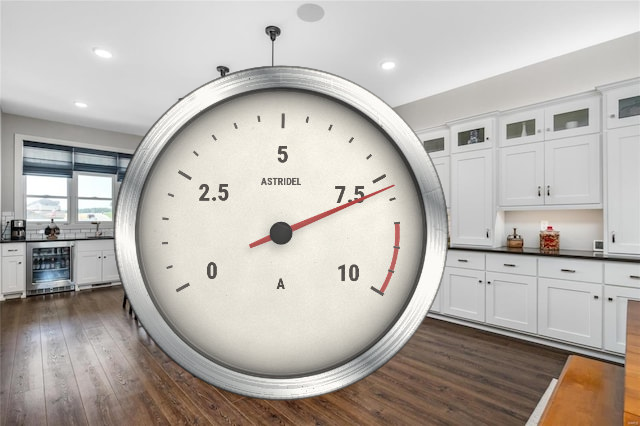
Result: 7.75
